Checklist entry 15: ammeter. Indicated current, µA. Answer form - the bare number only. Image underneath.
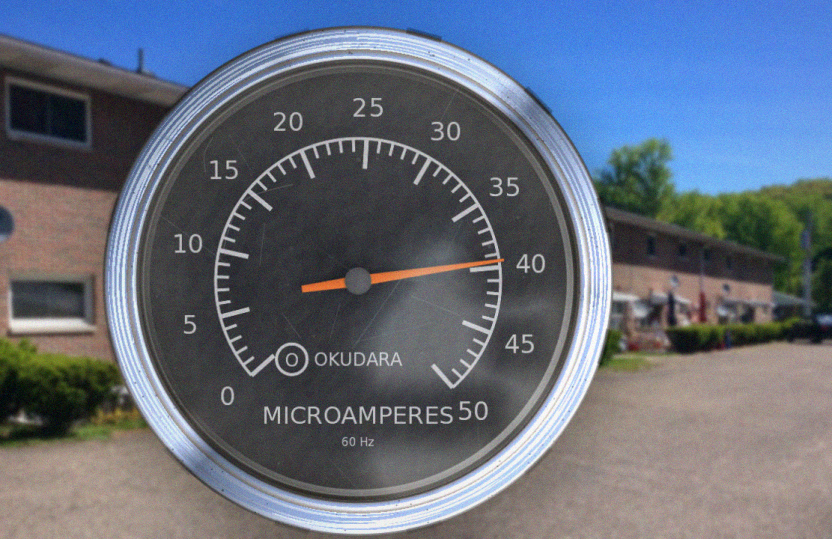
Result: 39.5
